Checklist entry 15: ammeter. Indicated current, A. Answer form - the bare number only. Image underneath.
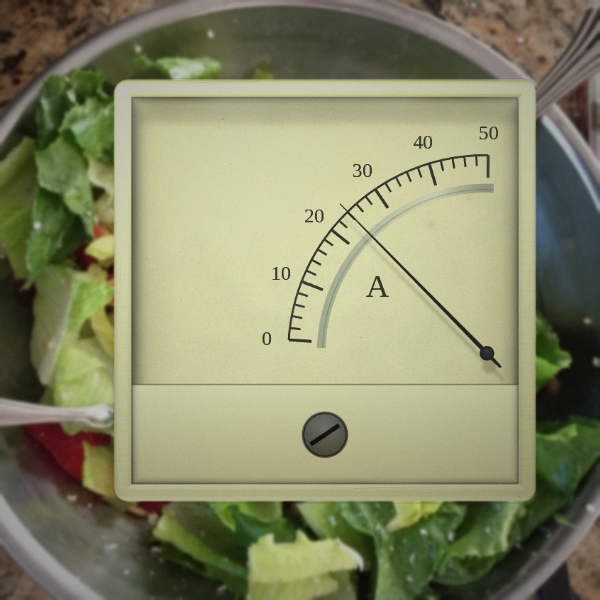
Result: 24
